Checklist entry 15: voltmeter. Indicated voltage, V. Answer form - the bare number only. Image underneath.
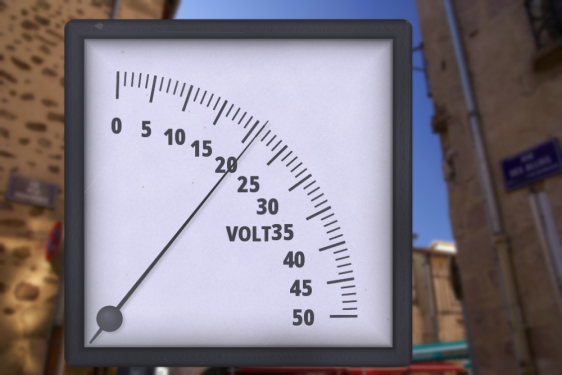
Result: 21
